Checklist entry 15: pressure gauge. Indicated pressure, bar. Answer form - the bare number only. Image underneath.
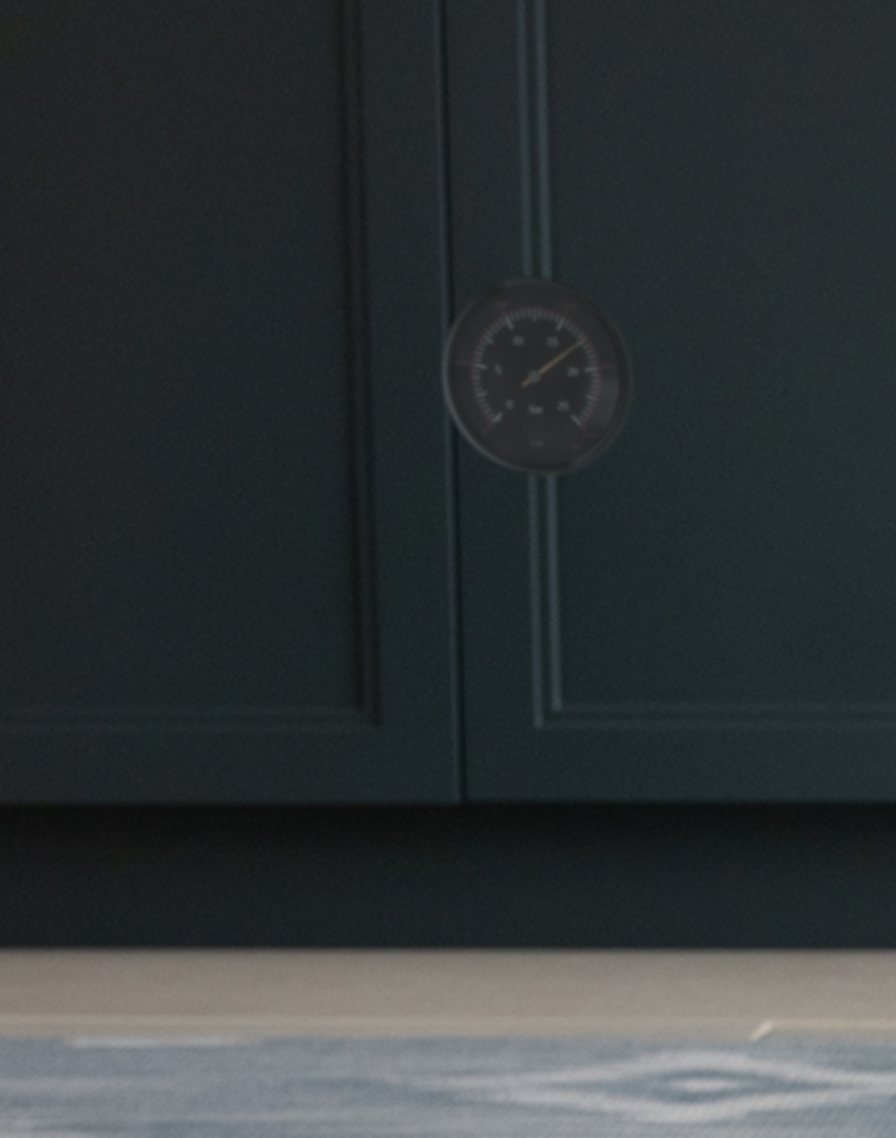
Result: 17.5
